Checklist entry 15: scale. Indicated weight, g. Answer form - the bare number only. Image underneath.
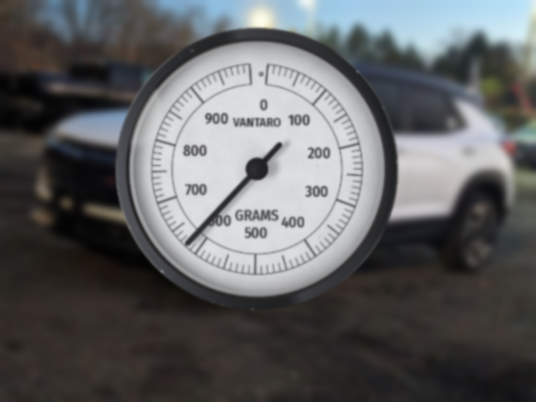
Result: 620
